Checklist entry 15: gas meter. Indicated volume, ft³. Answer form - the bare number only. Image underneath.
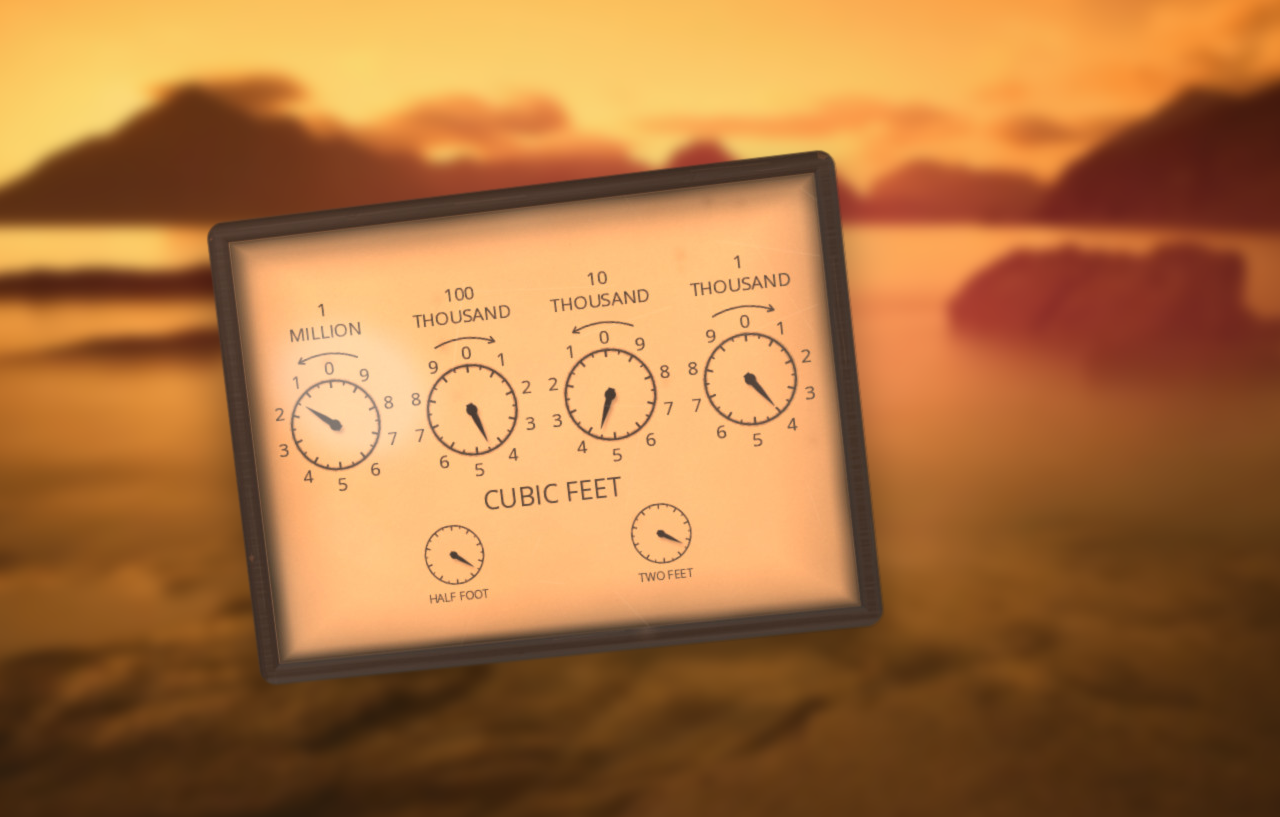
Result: 144400
